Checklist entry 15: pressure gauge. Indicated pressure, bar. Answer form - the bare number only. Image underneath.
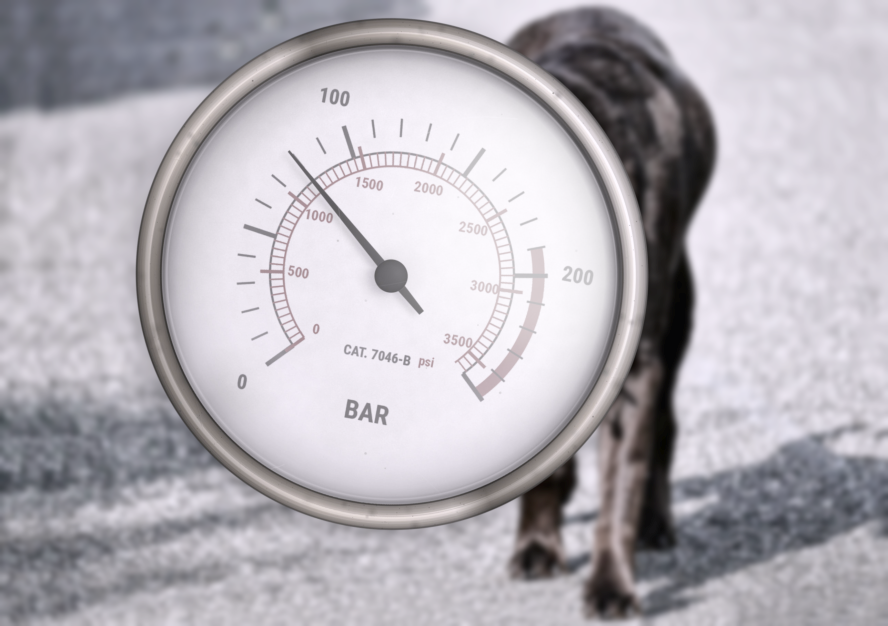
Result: 80
